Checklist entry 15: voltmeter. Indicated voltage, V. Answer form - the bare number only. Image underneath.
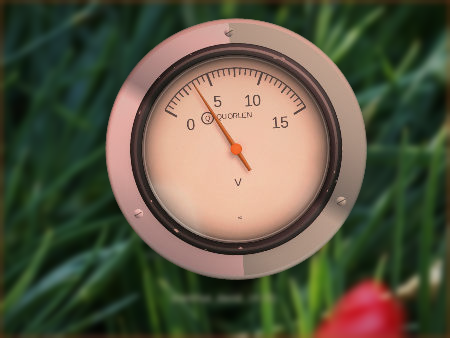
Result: 3.5
